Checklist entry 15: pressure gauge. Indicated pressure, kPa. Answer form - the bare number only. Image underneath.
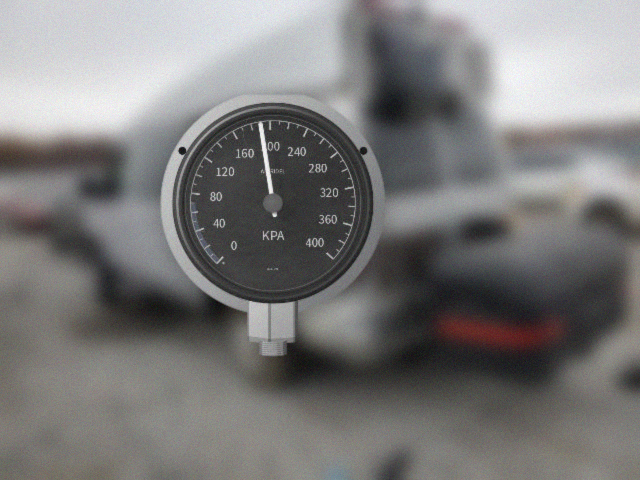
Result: 190
